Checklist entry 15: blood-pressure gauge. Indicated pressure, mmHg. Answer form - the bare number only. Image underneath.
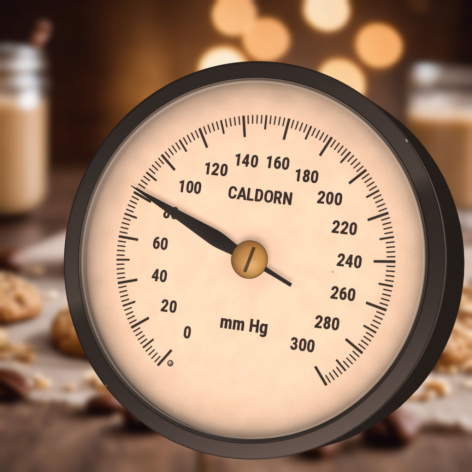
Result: 82
